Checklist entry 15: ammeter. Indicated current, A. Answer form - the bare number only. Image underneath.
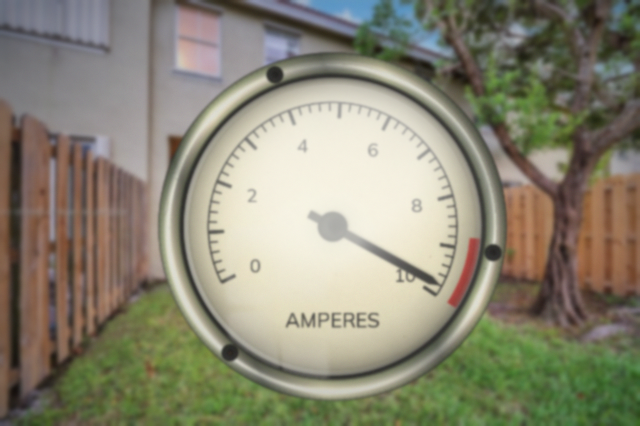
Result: 9.8
